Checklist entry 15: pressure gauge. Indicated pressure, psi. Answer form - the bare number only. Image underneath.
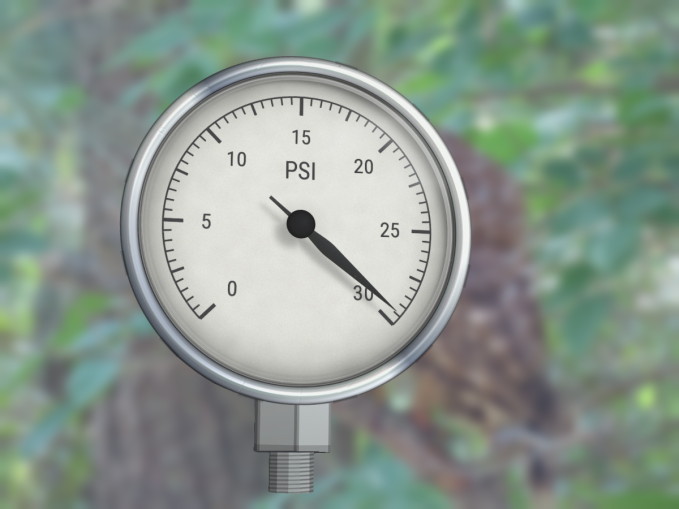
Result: 29.5
